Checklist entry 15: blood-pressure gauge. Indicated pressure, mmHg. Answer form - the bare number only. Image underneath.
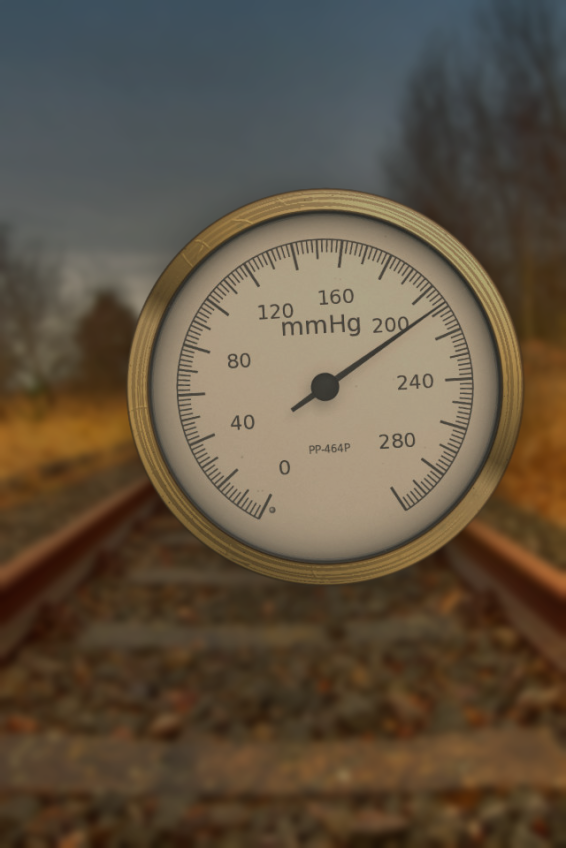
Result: 208
